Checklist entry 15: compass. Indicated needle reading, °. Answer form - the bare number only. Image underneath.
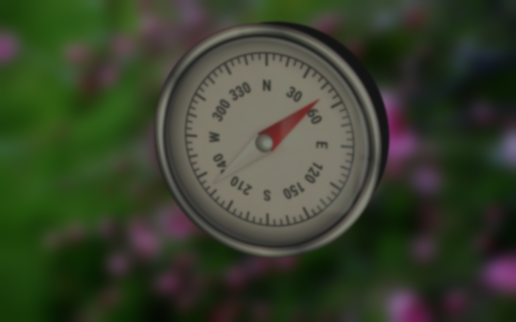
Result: 50
